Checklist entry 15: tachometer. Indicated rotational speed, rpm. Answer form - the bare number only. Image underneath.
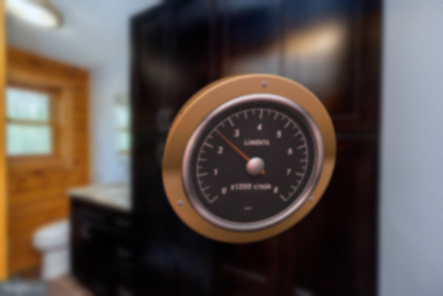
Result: 2500
